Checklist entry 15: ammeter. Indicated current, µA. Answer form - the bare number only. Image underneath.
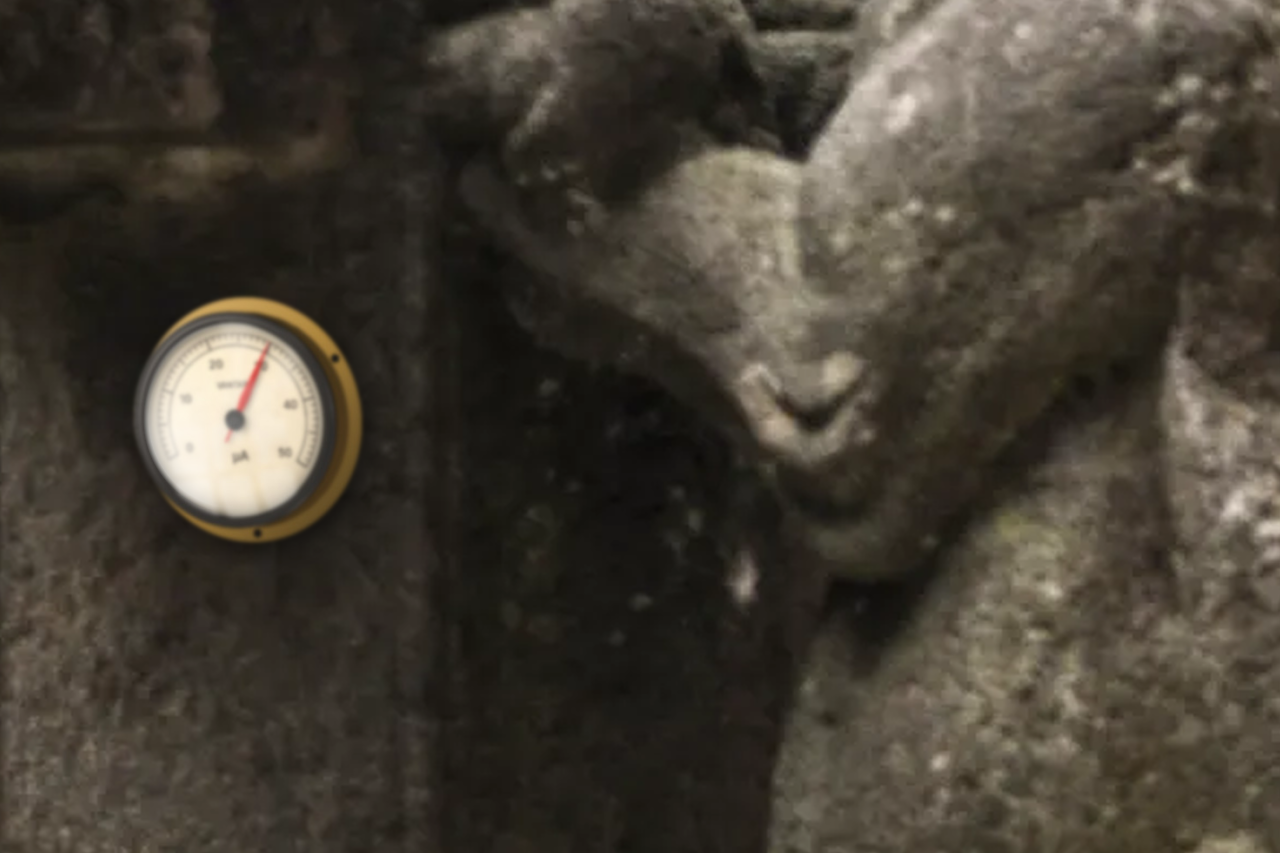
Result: 30
